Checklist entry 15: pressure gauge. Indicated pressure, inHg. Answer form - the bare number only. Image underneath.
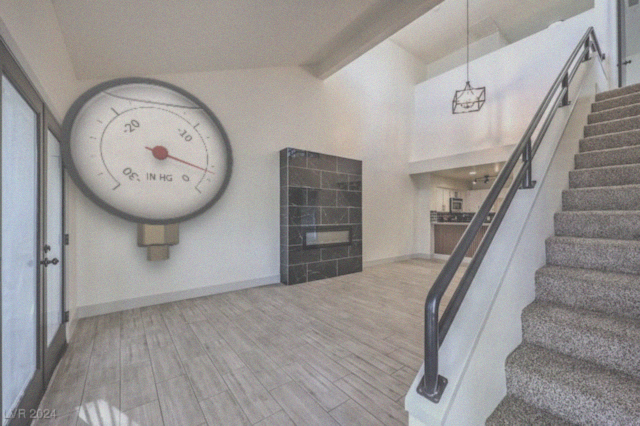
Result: -3
